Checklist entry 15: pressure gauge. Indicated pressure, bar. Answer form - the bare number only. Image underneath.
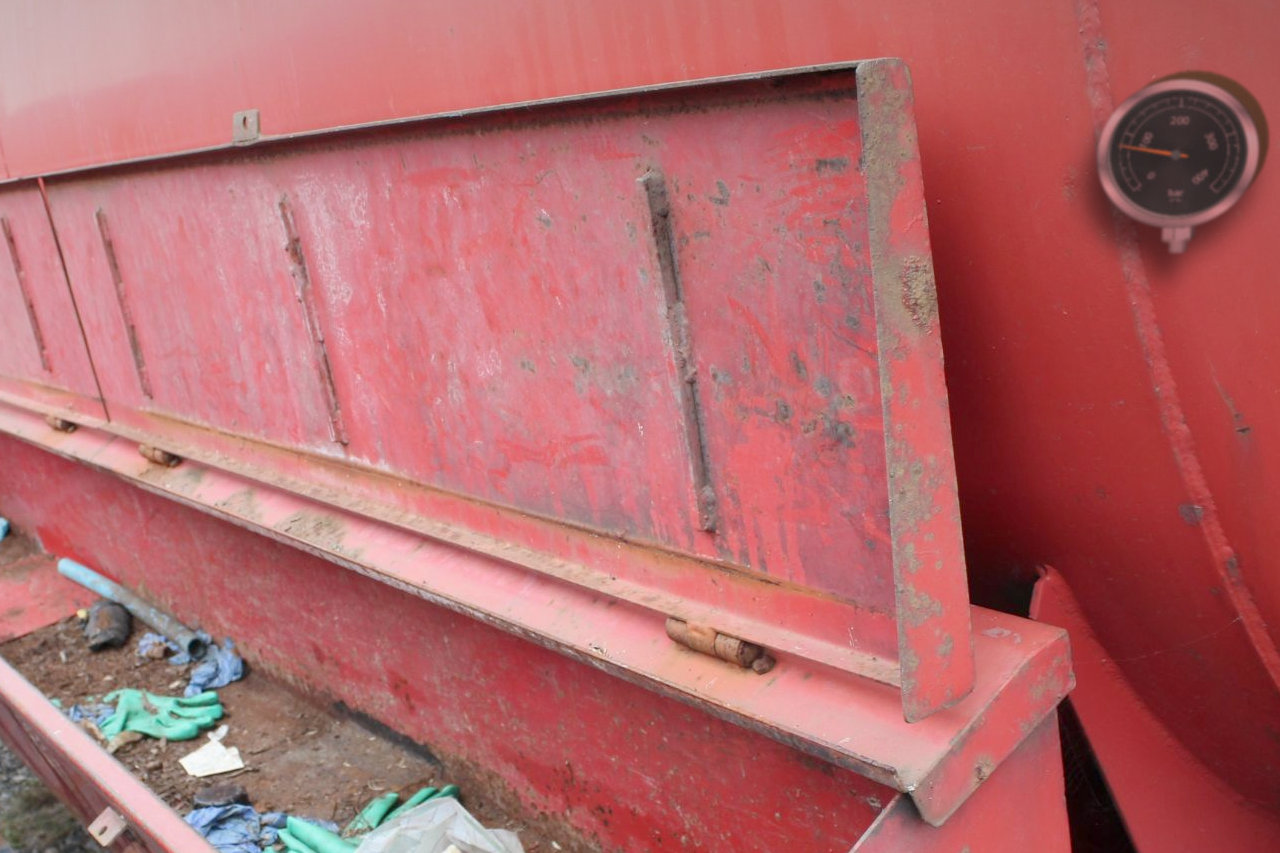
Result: 80
